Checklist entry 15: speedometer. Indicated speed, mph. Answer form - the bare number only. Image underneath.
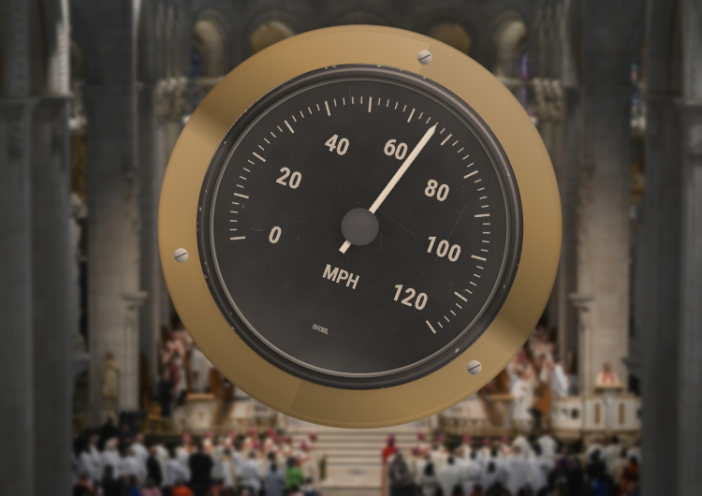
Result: 66
